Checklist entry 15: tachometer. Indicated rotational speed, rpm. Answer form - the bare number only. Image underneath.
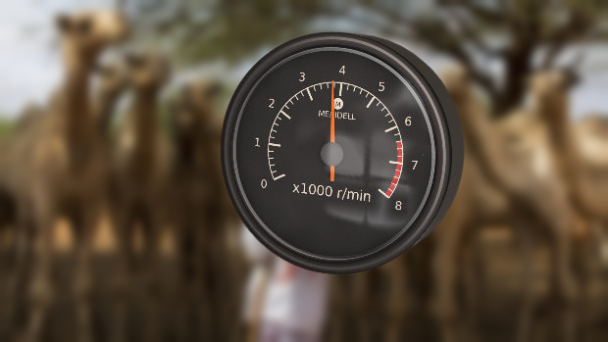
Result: 3800
